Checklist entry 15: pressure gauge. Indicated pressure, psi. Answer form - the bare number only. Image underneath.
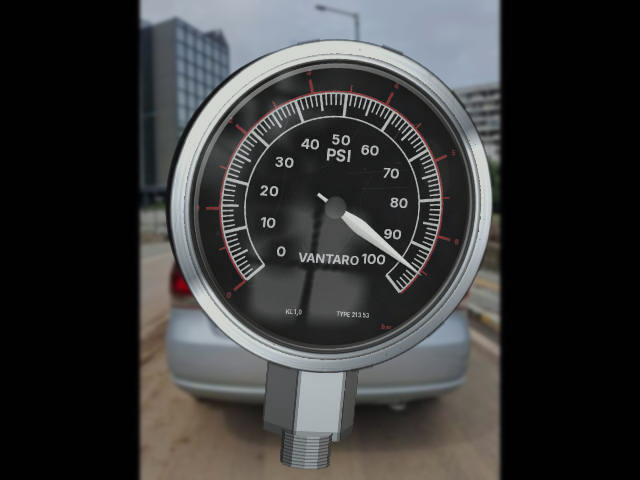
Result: 95
